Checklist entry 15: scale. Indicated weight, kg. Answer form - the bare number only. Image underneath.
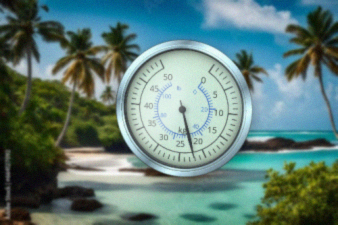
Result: 22
